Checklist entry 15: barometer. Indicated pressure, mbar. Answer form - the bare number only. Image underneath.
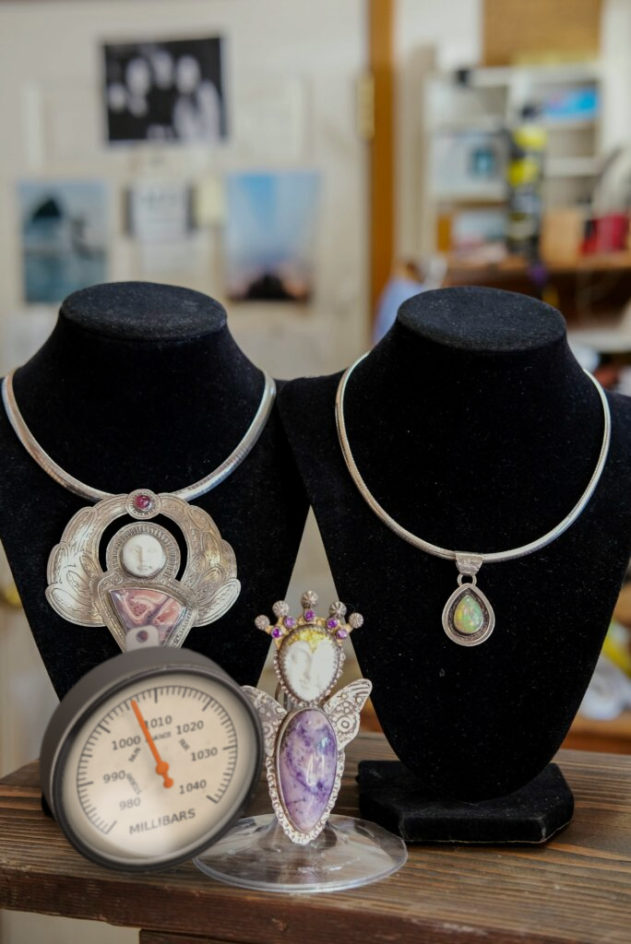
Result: 1006
